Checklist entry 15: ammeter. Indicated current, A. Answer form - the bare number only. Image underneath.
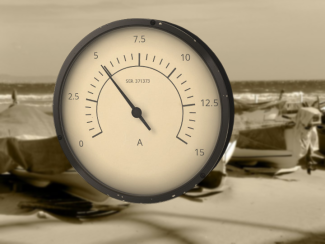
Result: 5
